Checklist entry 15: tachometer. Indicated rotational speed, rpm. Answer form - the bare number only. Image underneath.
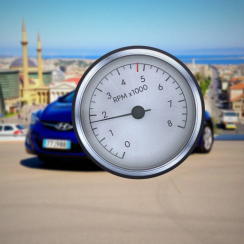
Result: 1750
